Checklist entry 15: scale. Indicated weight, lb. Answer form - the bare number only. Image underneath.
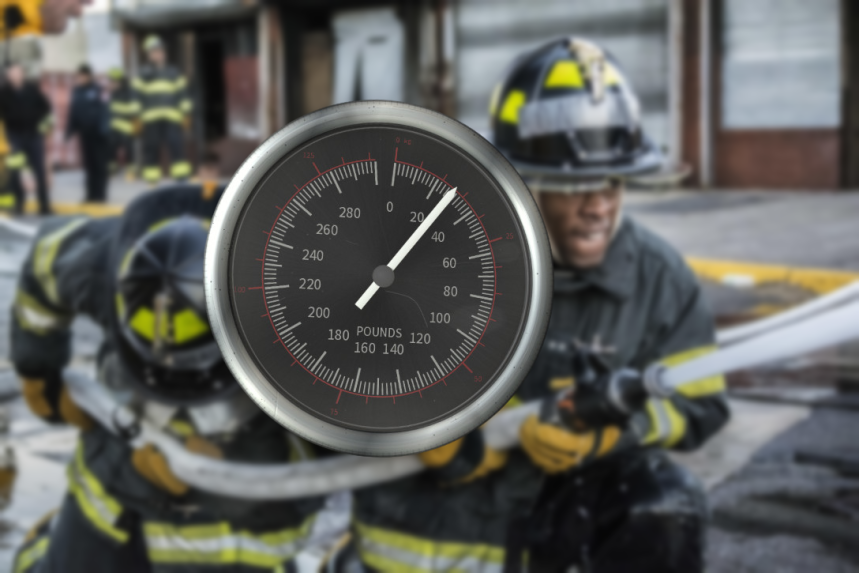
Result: 28
